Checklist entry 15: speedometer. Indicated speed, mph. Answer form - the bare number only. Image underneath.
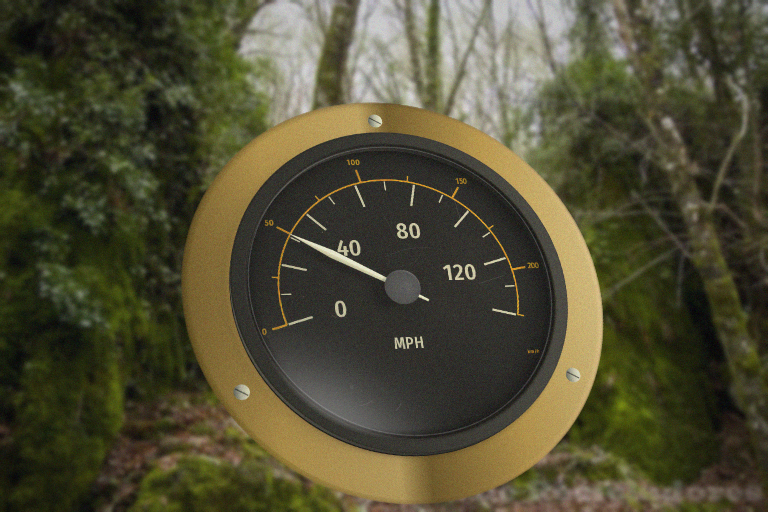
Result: 30
